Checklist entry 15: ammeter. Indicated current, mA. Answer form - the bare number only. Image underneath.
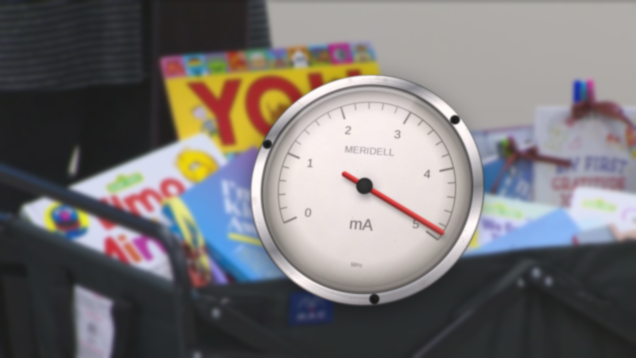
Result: 4.9
